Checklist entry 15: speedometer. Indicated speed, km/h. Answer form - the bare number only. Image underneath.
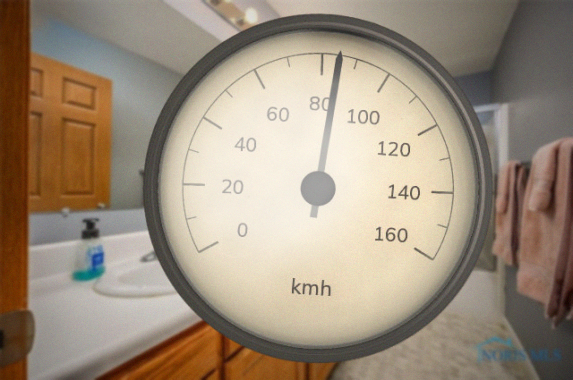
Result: 85
